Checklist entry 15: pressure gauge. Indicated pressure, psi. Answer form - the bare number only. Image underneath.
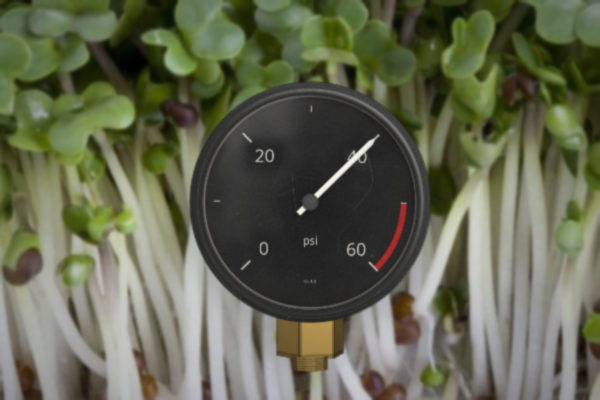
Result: 40
